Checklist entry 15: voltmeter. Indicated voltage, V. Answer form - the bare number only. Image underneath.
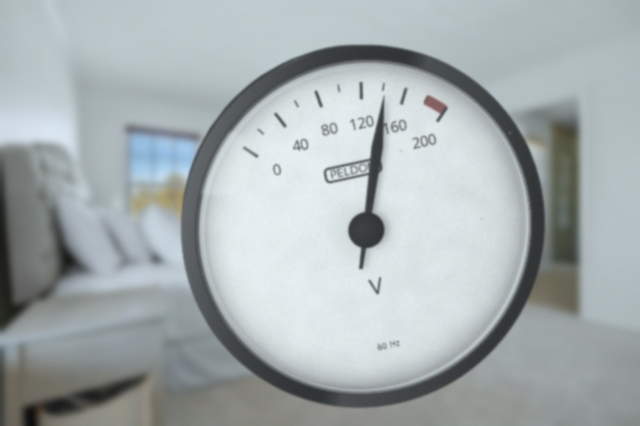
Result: 140
